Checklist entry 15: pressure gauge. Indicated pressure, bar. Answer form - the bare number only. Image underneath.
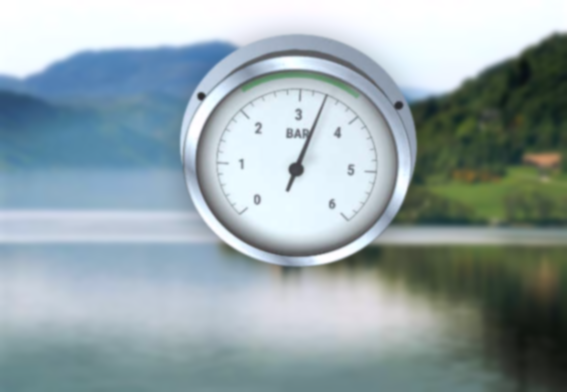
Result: 3.4
